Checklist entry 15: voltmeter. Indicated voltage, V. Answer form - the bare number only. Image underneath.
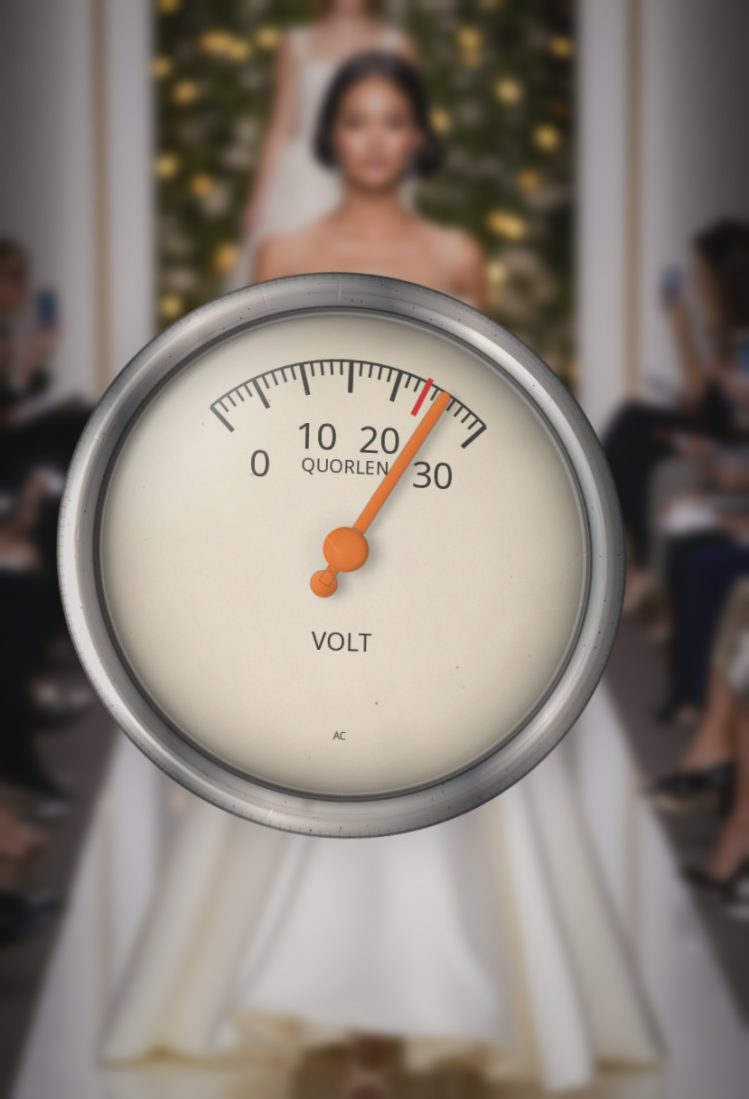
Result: 25
